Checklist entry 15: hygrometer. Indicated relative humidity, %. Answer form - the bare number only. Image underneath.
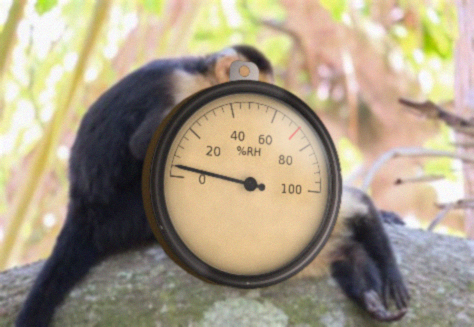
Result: 4
